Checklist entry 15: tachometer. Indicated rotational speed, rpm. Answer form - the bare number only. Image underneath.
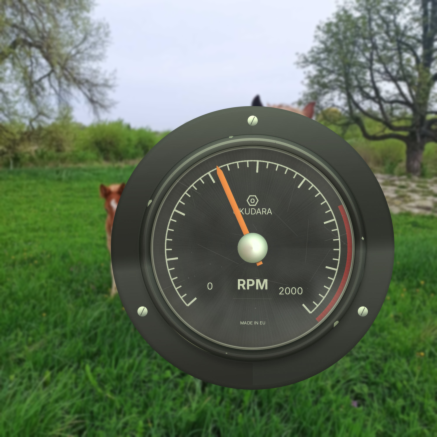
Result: 800
